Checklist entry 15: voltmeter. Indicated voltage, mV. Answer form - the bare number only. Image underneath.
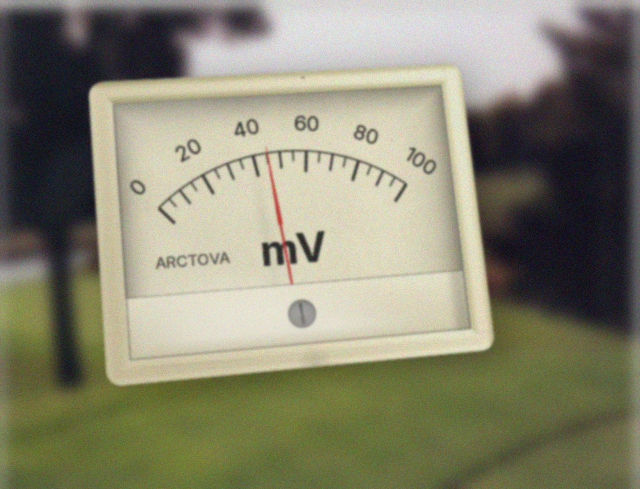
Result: 45
